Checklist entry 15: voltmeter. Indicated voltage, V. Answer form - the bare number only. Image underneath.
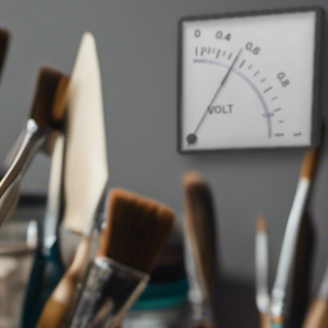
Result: 0.55
